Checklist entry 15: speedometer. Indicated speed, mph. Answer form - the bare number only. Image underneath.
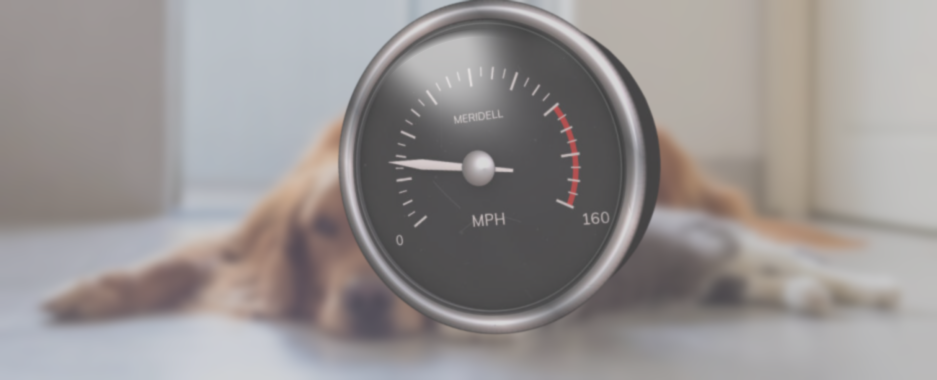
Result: 27.5
